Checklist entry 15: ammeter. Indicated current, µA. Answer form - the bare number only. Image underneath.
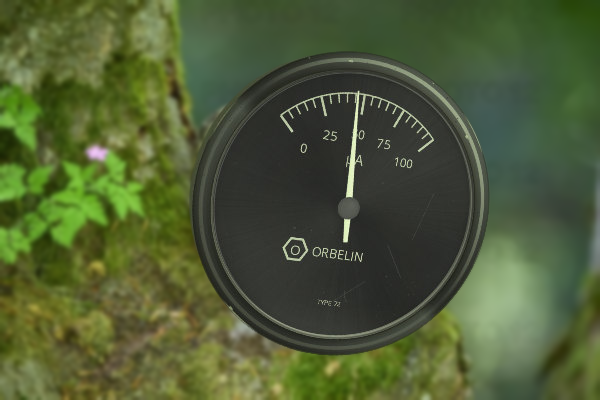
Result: 45
